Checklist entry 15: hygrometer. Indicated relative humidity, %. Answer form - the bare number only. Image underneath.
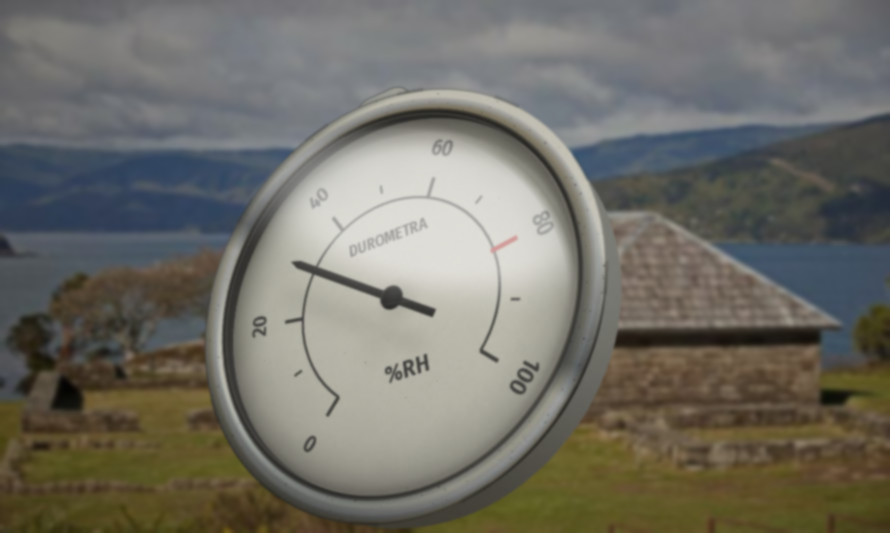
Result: 30
